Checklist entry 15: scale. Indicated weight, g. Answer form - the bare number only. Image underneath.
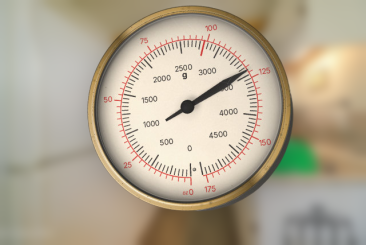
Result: 3450
